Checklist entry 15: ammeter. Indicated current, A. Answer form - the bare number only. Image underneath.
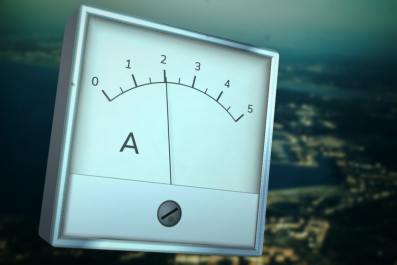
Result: 2
